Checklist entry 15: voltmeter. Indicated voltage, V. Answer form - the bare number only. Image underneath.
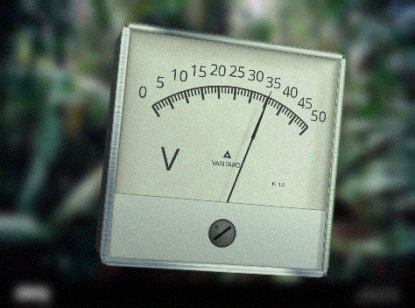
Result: 35
